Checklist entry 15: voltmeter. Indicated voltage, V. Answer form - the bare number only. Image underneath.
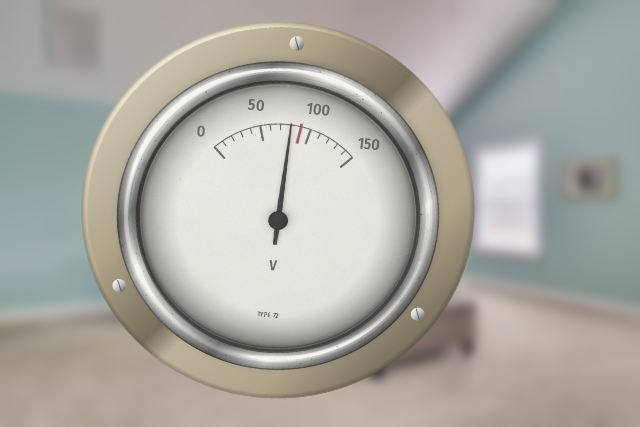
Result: 80
